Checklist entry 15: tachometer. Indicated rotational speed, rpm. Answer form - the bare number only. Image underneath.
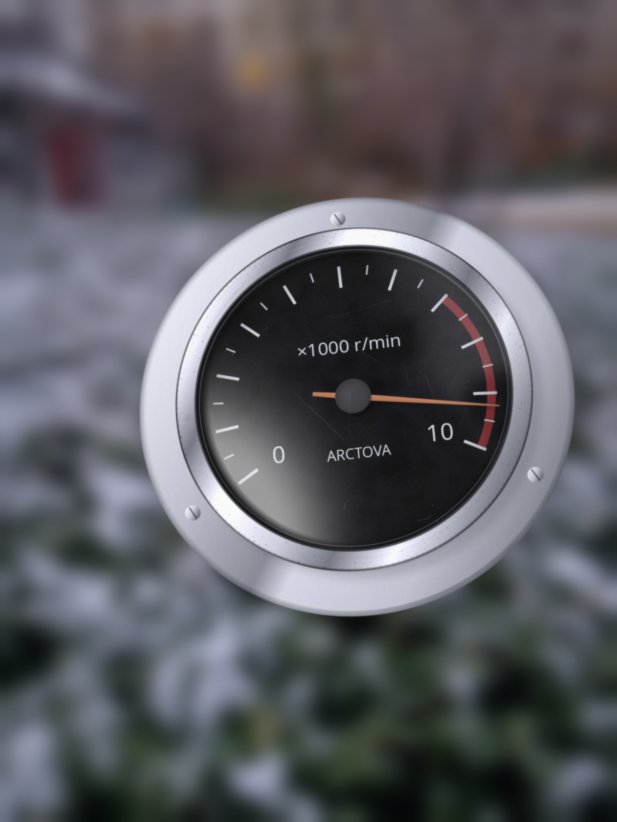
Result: 9250
